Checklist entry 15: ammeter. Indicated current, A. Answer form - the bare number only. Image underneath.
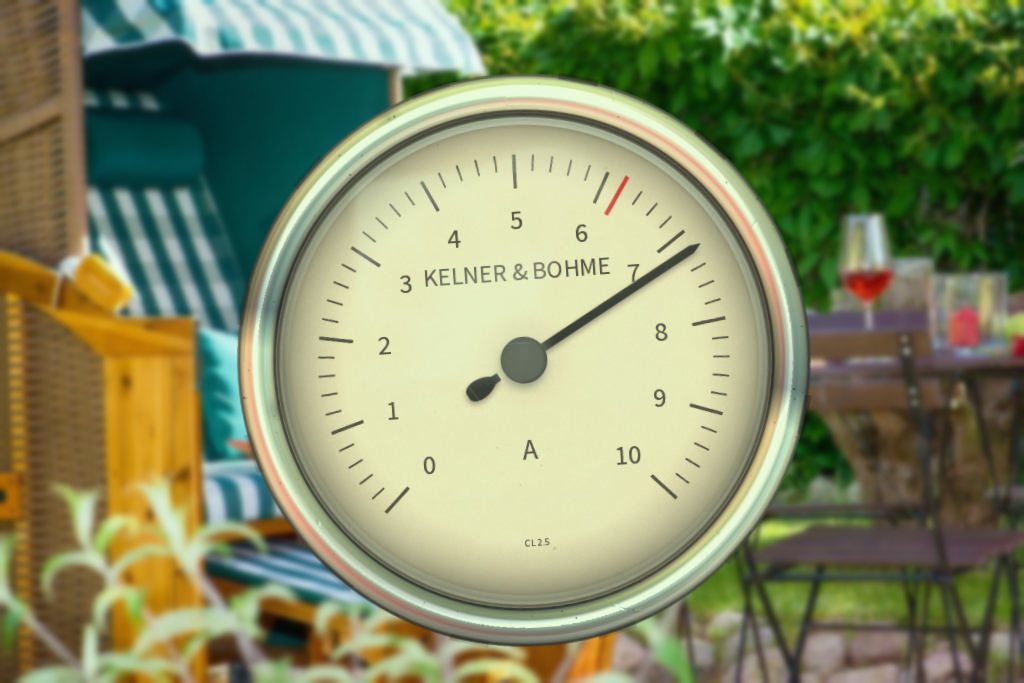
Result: 7.2
